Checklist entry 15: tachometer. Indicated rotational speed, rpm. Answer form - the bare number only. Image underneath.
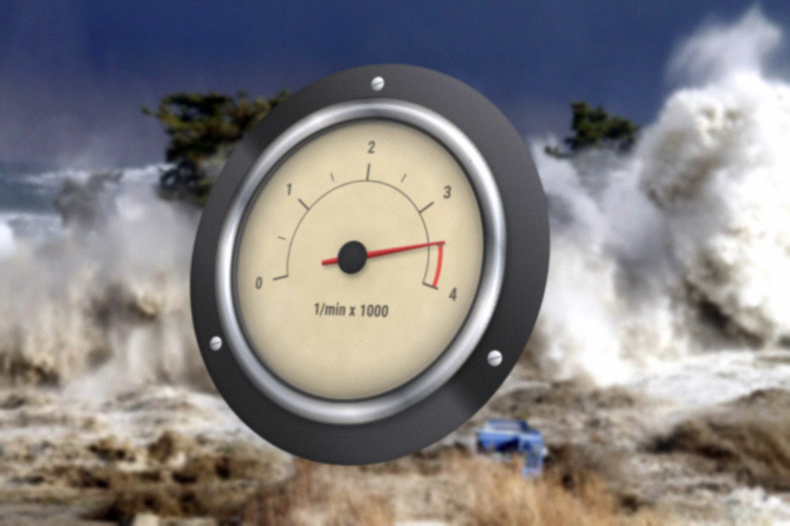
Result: 3500
